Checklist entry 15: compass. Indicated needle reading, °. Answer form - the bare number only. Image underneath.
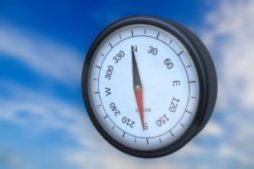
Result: 180
